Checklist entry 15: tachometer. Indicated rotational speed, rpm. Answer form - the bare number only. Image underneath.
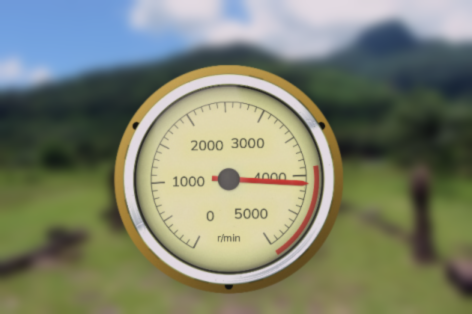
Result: 4100
